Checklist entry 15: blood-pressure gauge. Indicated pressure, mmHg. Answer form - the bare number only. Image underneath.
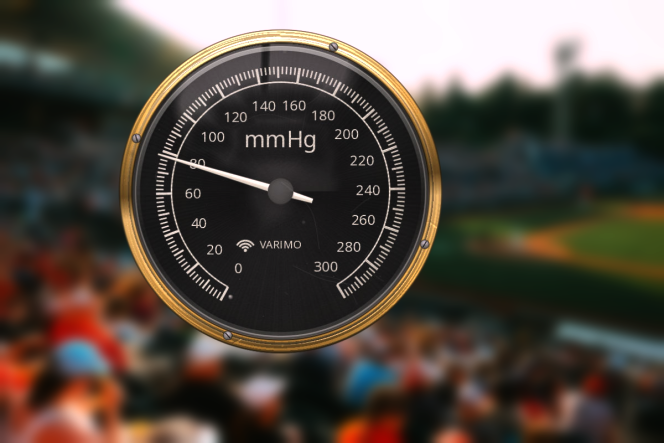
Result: 78
